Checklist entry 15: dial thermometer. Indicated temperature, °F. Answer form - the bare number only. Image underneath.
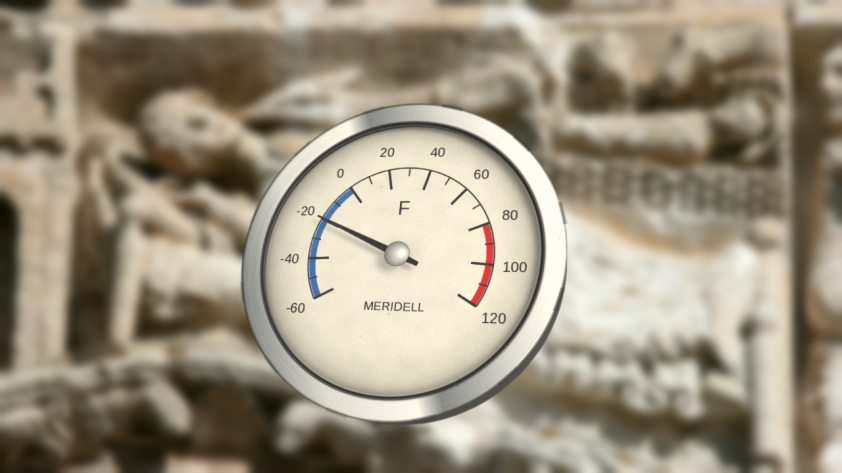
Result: -20
